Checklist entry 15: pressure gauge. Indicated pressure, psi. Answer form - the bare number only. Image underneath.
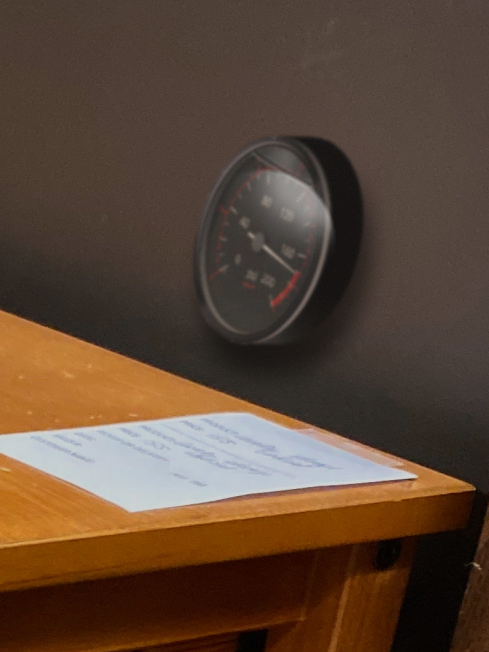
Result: 170
